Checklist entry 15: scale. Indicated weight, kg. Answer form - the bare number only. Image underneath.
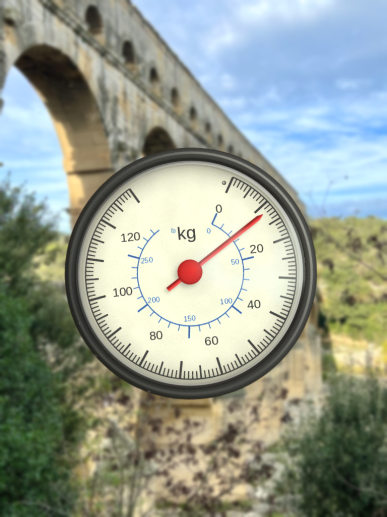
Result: 12
